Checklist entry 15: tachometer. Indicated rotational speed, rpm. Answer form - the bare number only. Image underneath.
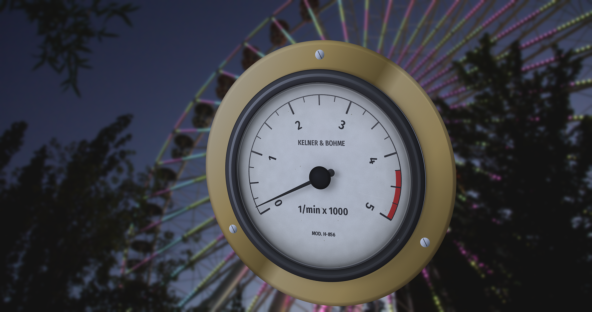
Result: 125
